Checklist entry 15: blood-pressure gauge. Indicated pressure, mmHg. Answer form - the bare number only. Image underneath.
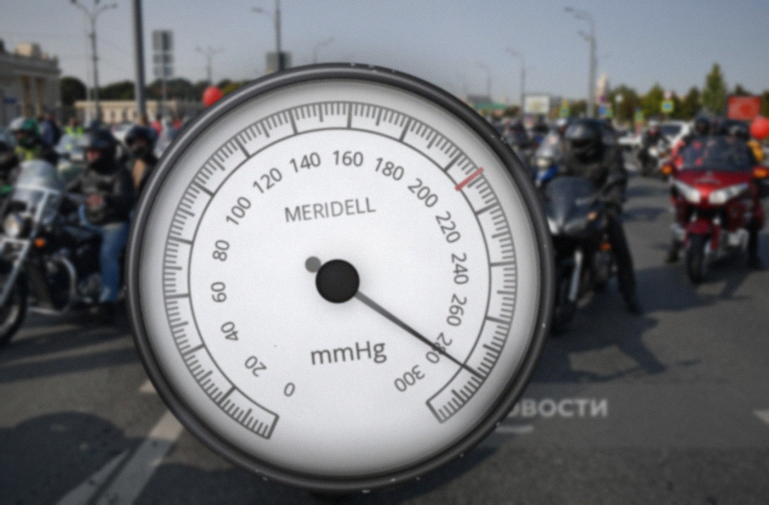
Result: 280
